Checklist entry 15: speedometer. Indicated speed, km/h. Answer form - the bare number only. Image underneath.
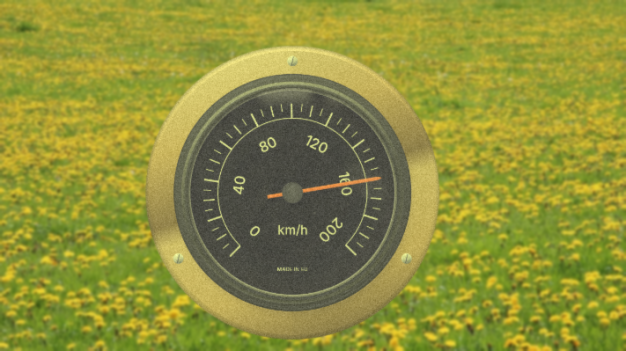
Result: 160
